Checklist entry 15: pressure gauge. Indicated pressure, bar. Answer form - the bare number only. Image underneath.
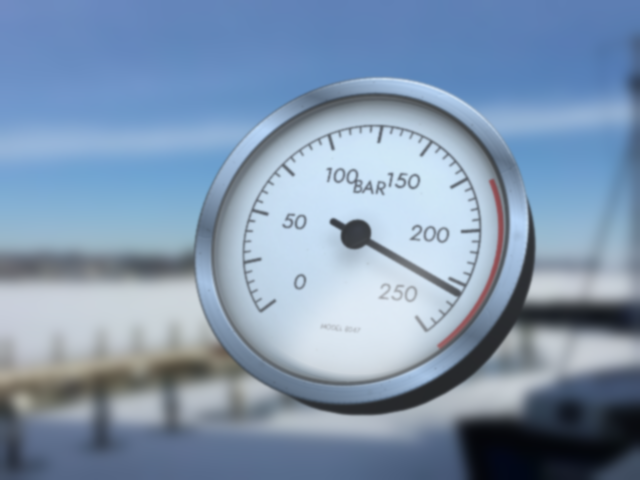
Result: 230
